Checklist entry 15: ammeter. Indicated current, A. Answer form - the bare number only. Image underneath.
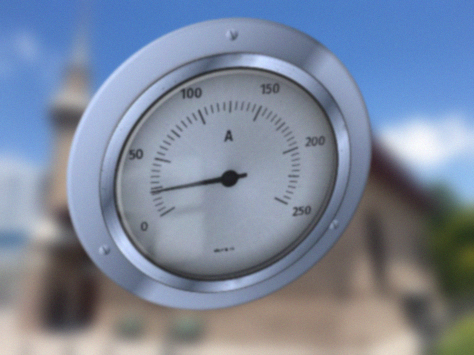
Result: 25
